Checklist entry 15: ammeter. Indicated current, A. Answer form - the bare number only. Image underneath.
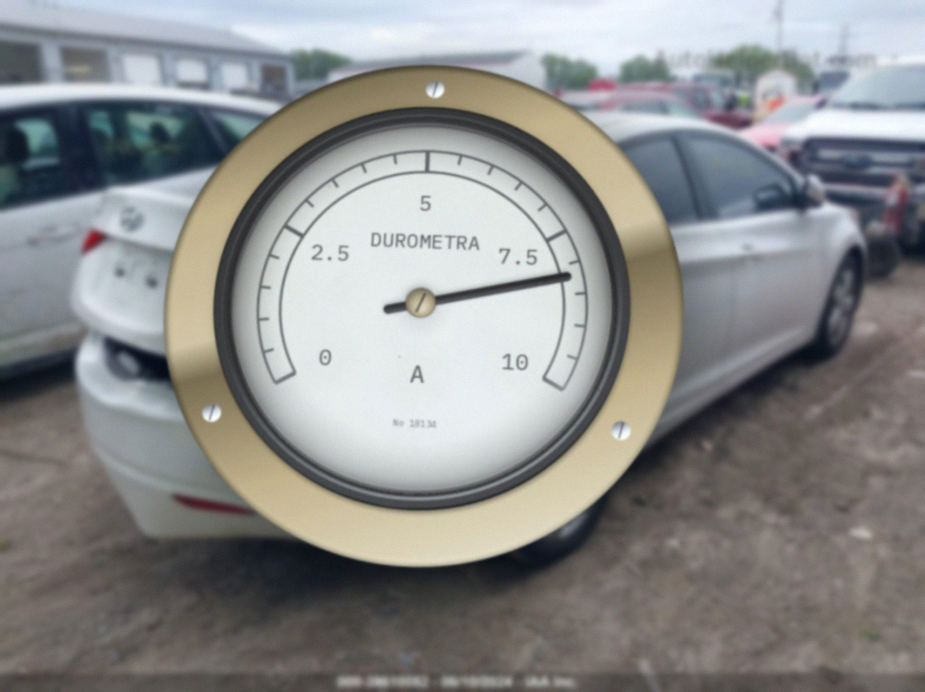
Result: 8.25
